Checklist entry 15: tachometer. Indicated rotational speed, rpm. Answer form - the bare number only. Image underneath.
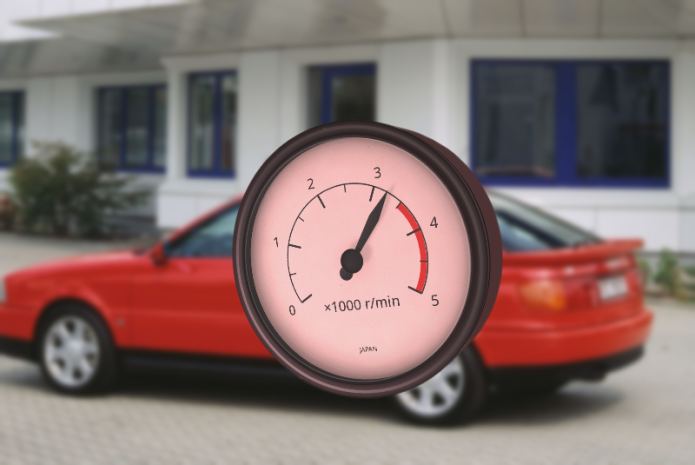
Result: 3250
